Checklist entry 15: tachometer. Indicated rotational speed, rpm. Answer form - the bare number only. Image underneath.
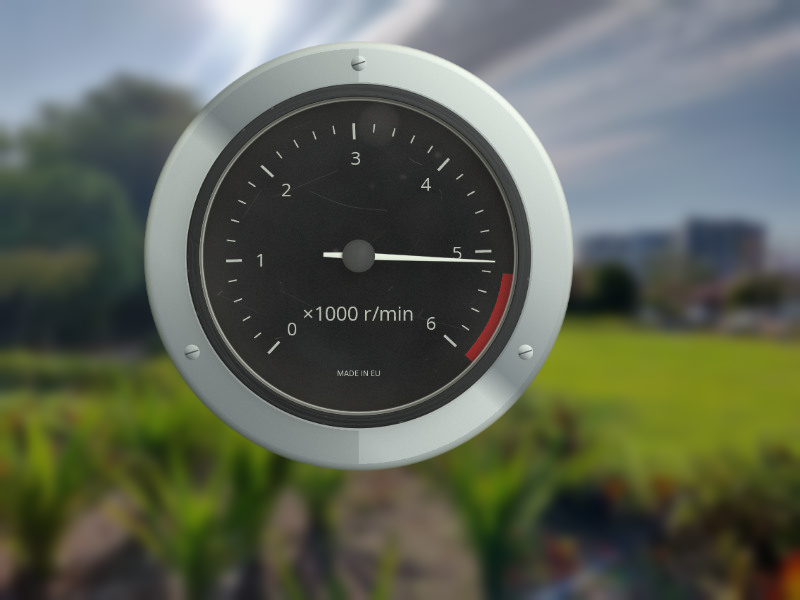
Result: 5100
